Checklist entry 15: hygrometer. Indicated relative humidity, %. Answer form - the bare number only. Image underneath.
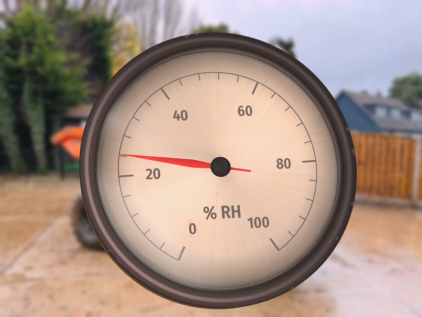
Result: 24
